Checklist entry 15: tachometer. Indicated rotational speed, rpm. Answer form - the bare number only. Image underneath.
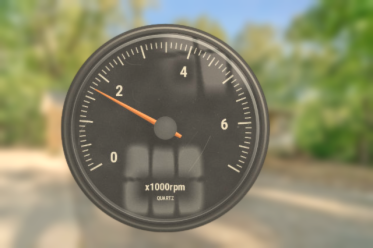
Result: 1700
